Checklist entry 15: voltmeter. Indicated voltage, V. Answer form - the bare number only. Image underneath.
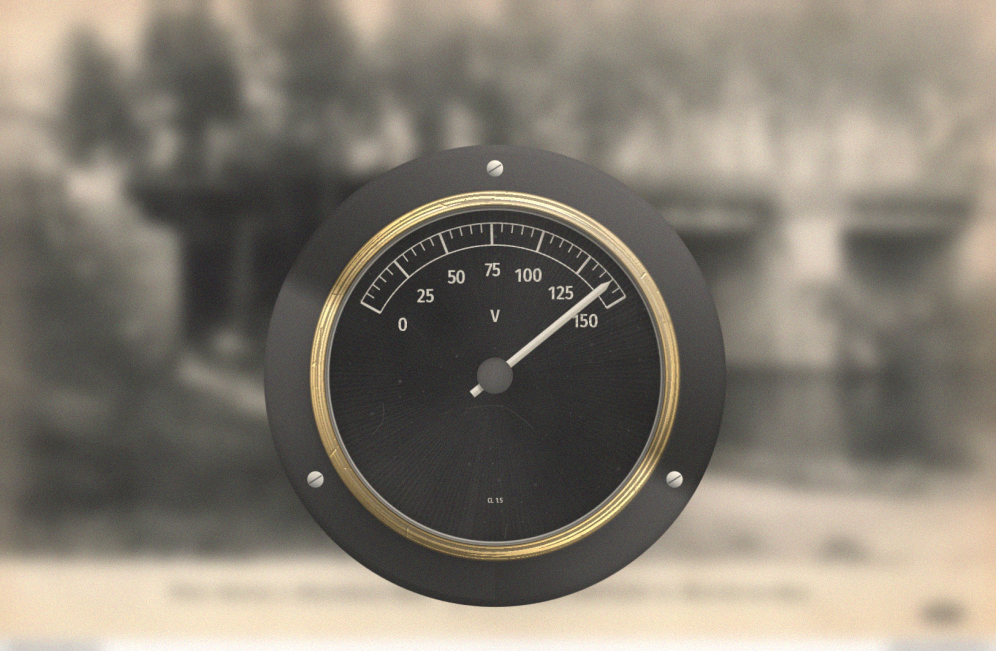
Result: 140
